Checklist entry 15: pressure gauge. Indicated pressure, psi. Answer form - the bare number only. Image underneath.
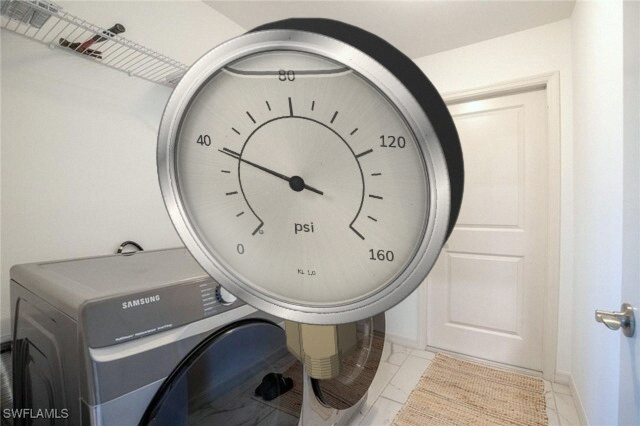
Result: 40
